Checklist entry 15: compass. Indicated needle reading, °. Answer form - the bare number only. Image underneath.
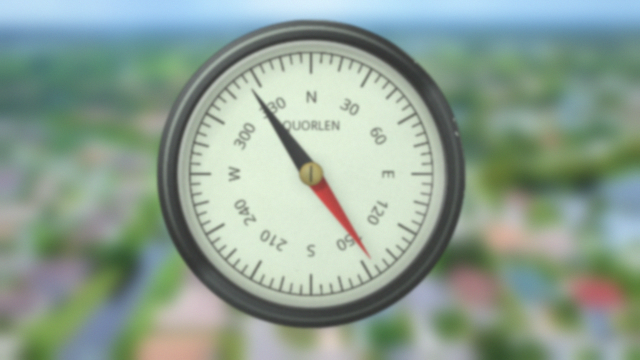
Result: 145
